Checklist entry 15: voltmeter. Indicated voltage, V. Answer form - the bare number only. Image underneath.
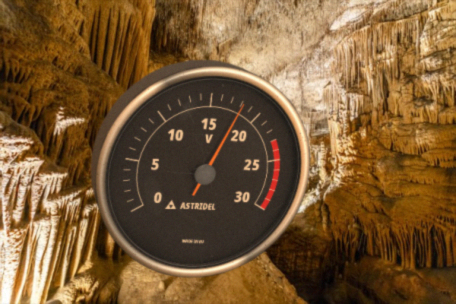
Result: 18
